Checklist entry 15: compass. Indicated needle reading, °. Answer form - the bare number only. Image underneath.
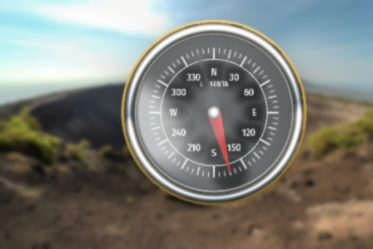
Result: 165
